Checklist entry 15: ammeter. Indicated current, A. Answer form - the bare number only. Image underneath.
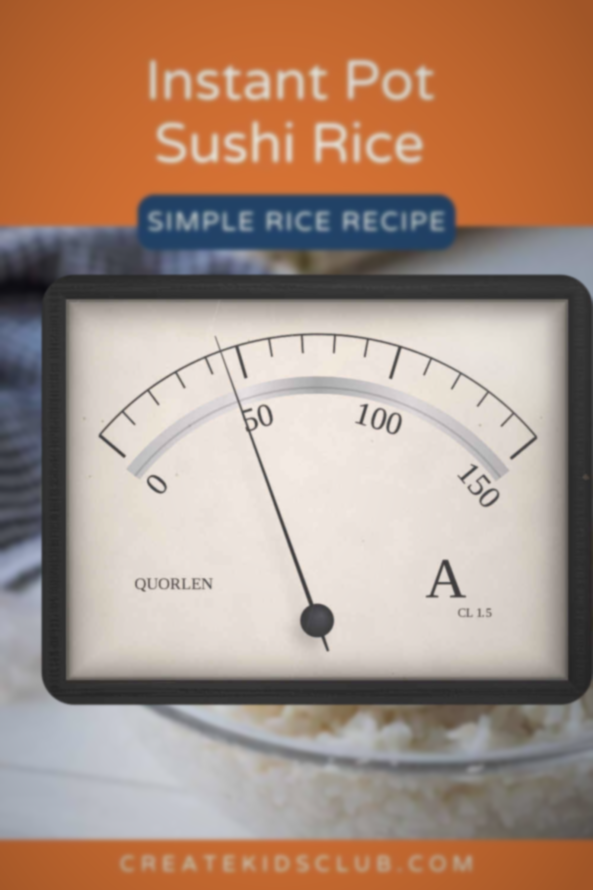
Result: 45
